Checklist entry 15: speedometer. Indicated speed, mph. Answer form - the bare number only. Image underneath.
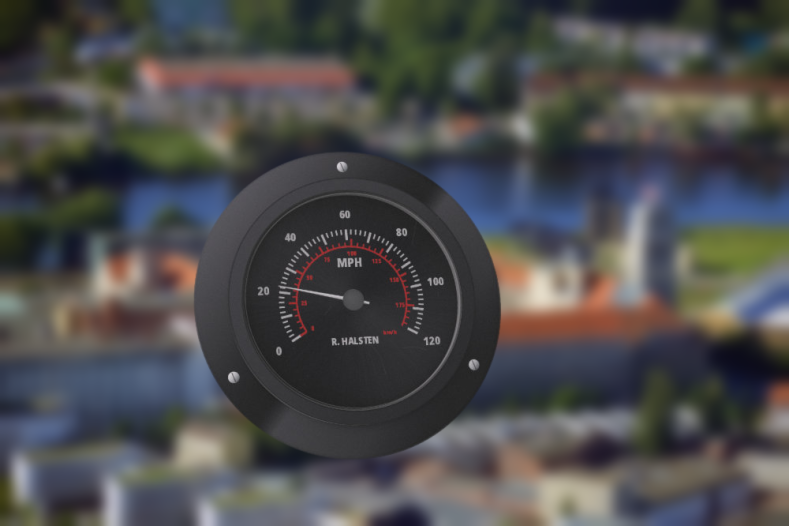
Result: 22
